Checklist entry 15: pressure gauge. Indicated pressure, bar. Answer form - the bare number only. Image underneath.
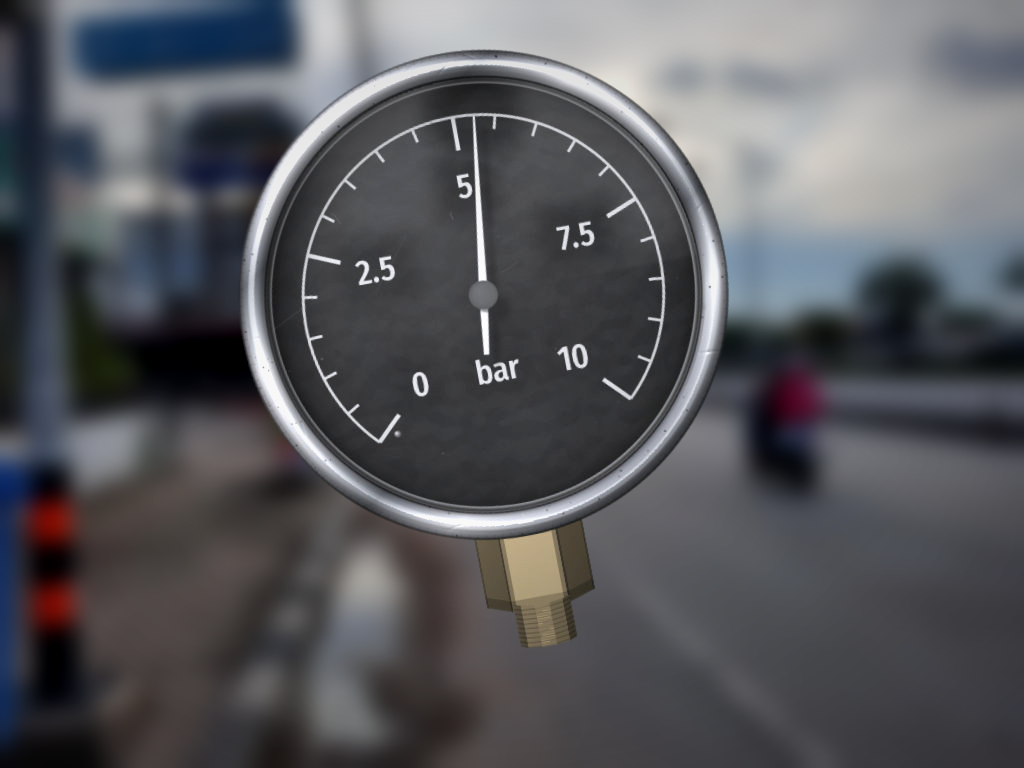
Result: 5.25
